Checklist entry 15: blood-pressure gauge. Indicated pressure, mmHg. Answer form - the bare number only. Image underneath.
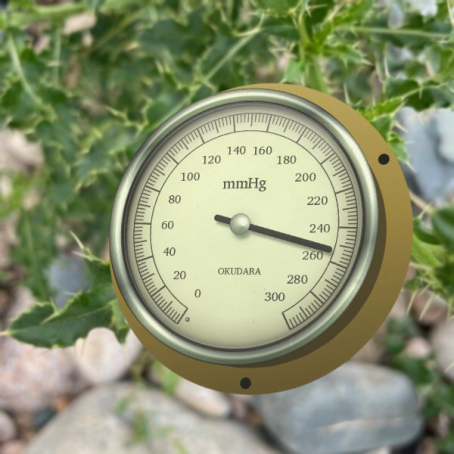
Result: 254
